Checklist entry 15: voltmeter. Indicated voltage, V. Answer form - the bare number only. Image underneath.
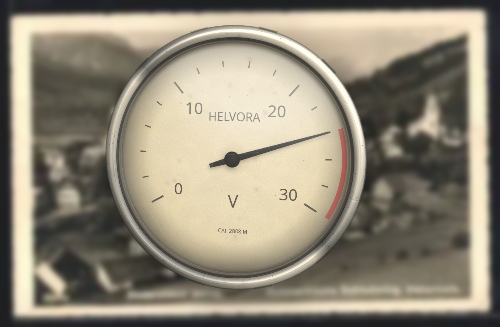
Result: 24
